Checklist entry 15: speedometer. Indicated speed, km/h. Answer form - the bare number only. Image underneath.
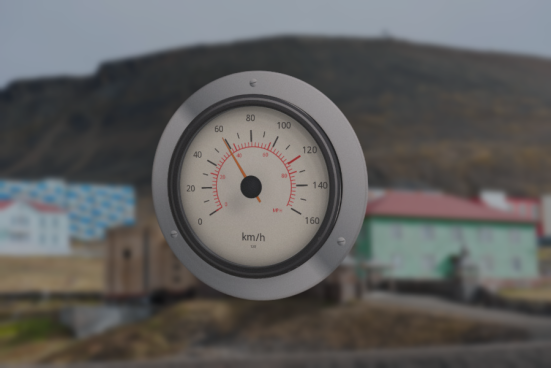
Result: 60
